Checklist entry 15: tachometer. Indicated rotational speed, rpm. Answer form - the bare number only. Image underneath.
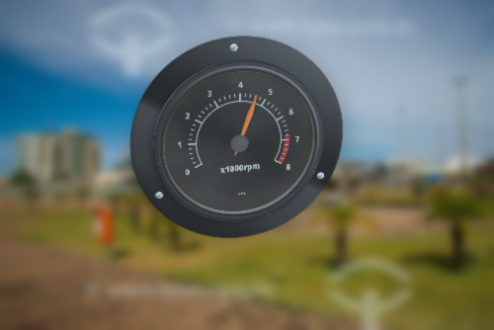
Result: 4600
